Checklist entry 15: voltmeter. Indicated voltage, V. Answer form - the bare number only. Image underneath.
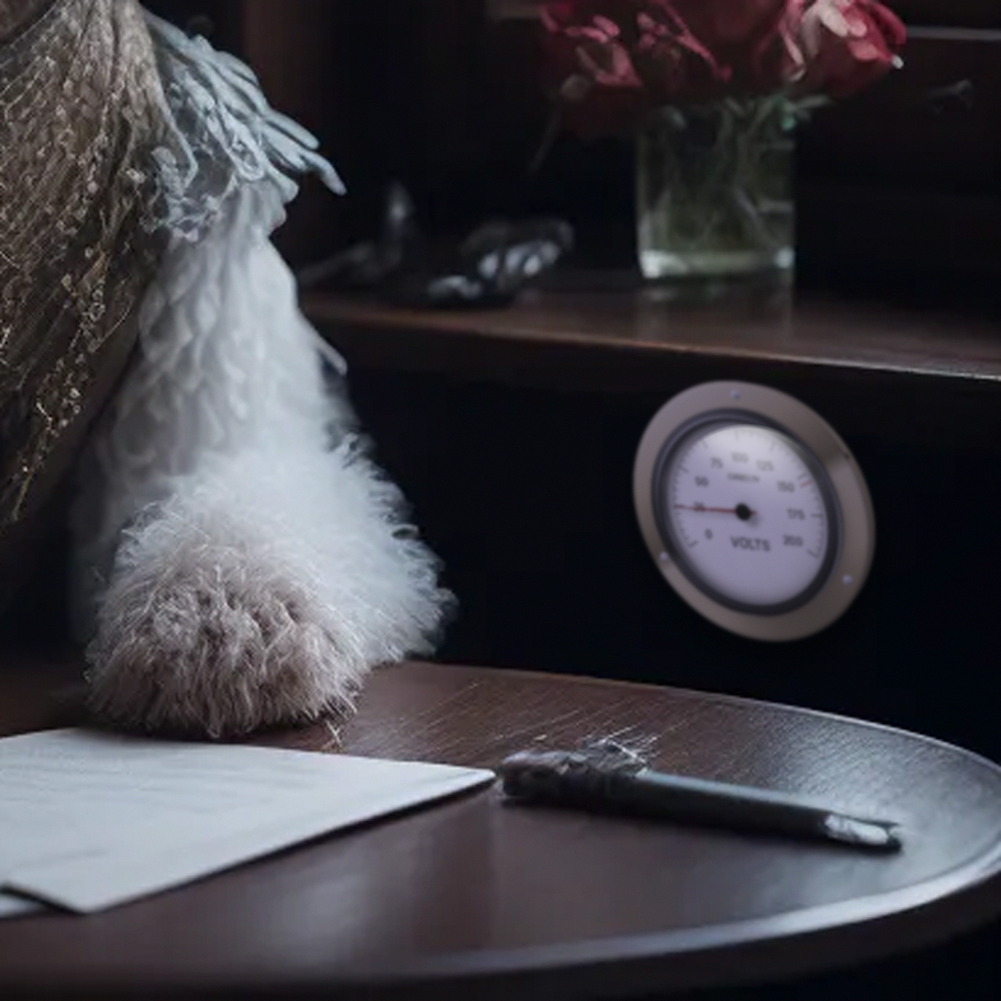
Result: 25
